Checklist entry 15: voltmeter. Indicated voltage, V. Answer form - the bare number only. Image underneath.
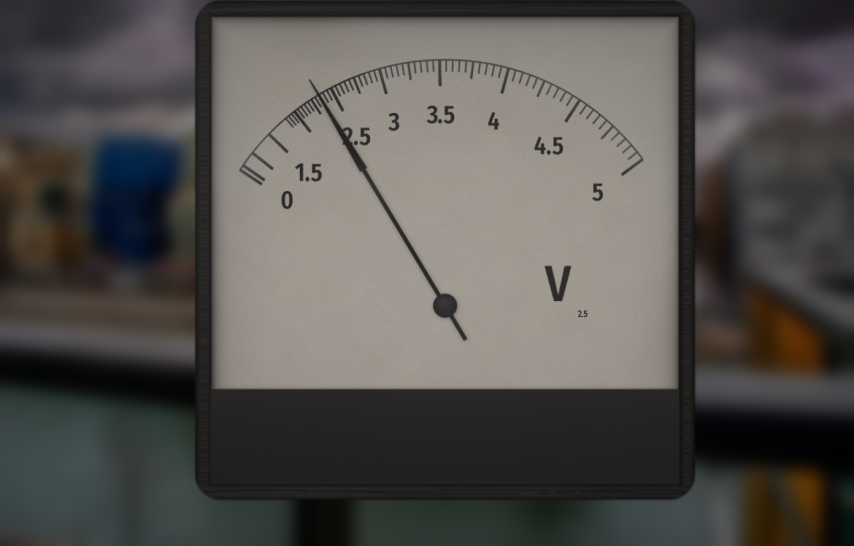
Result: 2.35
